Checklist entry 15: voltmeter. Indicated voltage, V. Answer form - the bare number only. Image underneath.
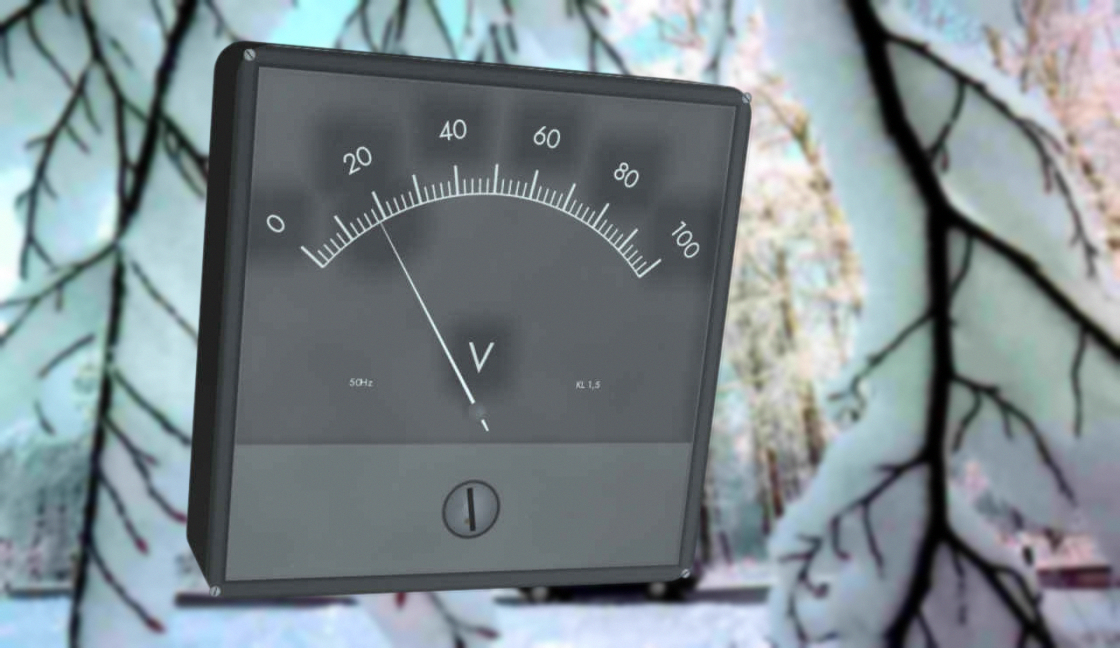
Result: 18
